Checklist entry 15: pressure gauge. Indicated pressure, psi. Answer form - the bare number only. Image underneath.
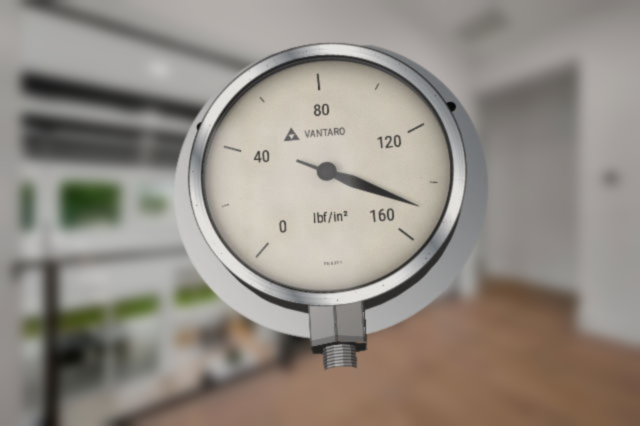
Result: 150
